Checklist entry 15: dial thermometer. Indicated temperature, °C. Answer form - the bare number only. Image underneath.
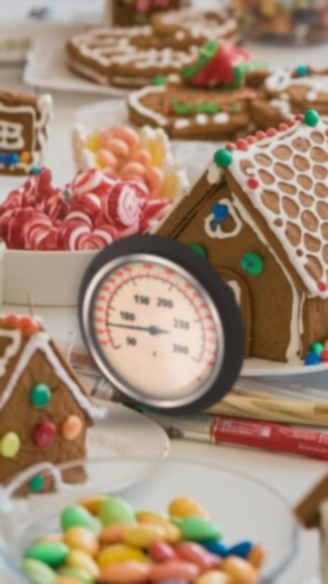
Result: 80
